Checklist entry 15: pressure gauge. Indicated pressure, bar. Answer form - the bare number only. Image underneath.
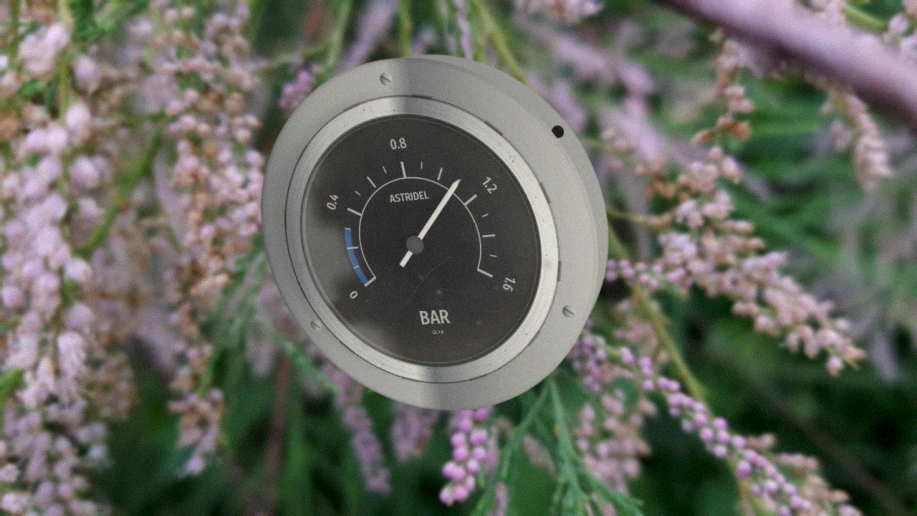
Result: 1.1
